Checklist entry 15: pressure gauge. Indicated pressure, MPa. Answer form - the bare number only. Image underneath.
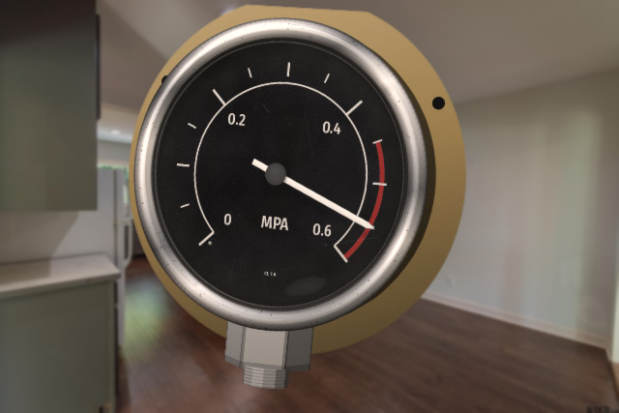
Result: 0.55
